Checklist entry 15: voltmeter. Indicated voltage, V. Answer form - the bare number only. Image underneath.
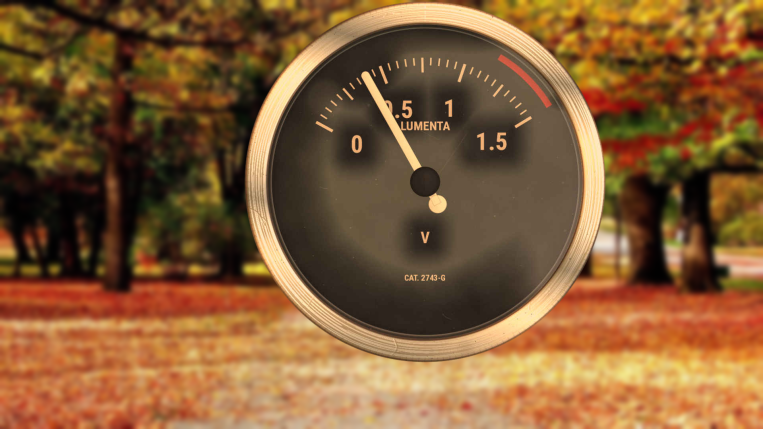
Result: 0.4
